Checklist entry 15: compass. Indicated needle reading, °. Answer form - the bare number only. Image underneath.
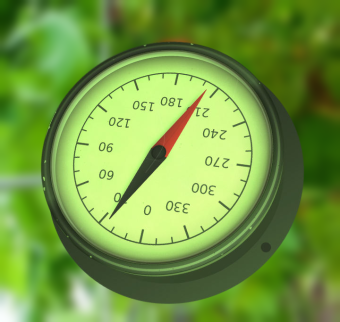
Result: 205
